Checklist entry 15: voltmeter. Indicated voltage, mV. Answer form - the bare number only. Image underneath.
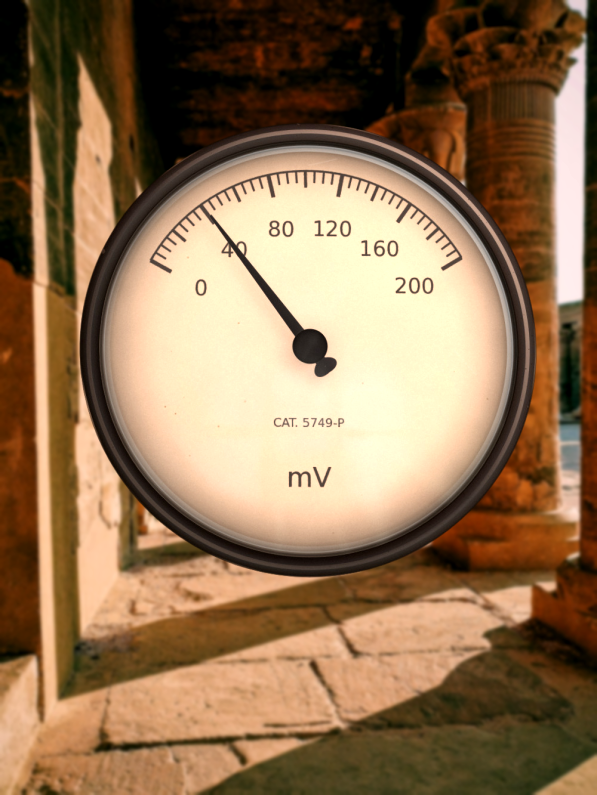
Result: 40
